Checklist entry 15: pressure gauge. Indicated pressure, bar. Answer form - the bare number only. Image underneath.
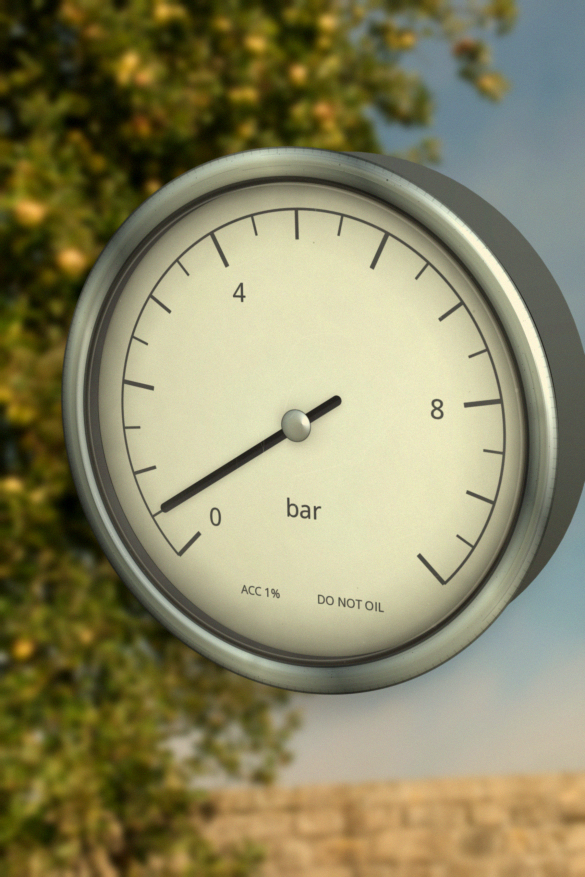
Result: 0.5
